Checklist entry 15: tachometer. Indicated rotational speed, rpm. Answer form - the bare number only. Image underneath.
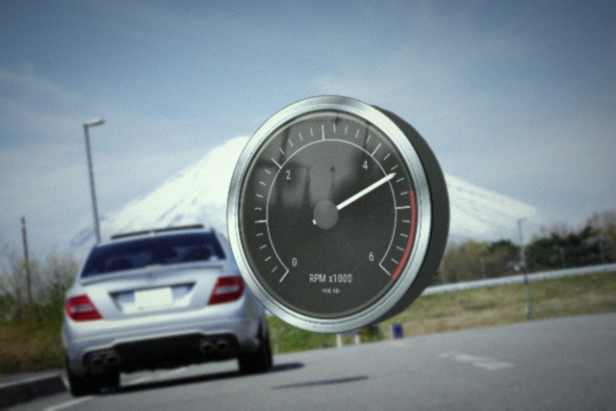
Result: 4500
